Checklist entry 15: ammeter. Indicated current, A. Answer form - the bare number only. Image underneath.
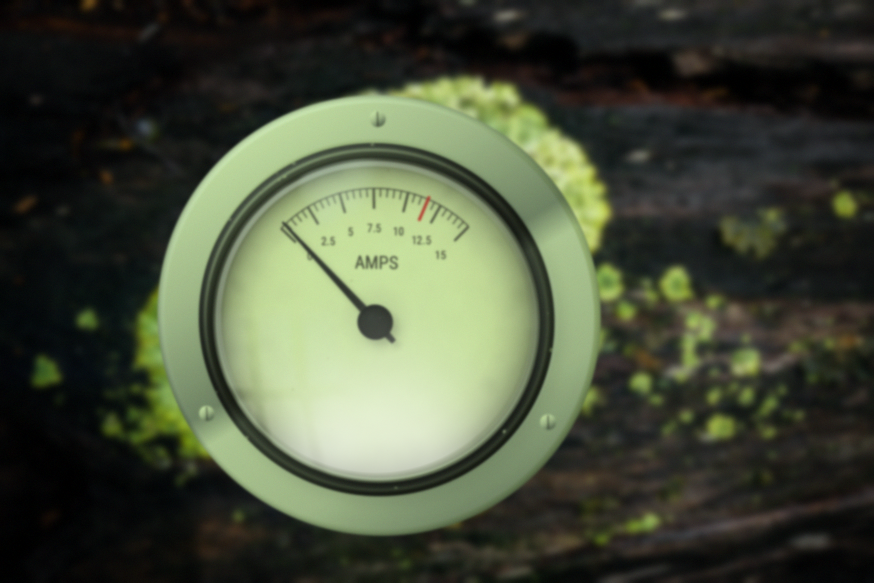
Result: 0.5
